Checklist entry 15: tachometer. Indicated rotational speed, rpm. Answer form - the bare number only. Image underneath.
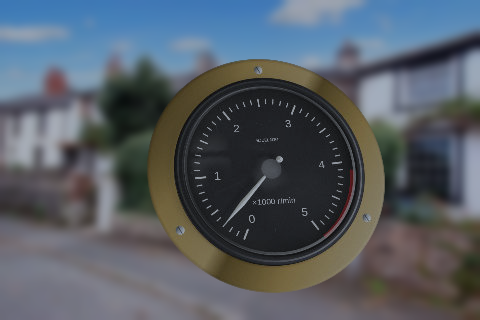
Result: 300
